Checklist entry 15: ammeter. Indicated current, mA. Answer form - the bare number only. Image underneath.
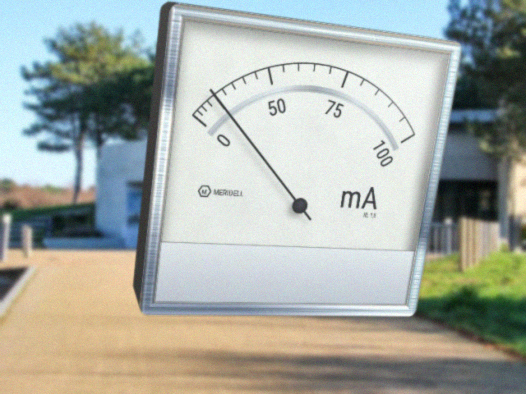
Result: 25
